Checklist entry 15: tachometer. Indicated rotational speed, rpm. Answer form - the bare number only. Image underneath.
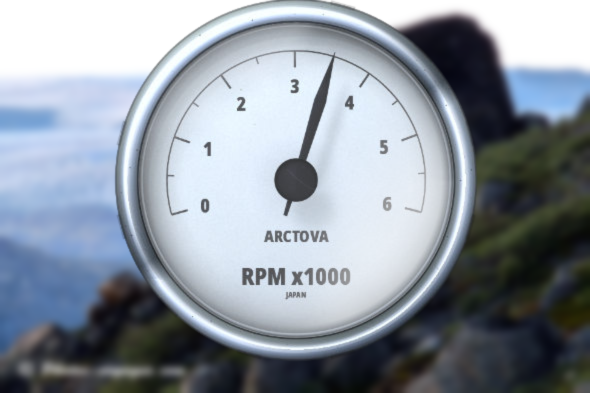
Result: 3500
